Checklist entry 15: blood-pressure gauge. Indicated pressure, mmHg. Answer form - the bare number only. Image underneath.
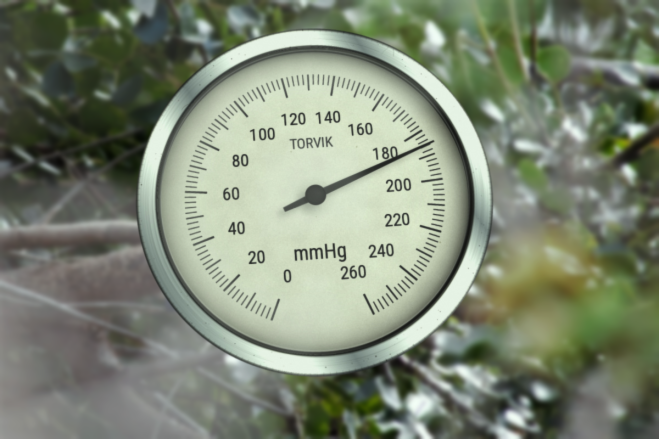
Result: 186
